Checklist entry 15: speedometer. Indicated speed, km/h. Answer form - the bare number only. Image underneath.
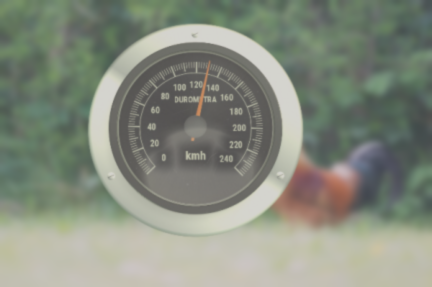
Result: 130
